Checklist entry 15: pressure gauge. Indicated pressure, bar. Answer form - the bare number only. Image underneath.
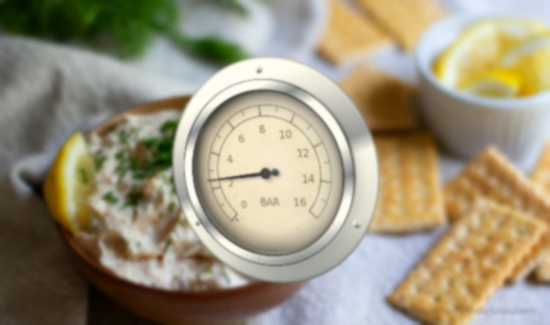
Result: 2.5
